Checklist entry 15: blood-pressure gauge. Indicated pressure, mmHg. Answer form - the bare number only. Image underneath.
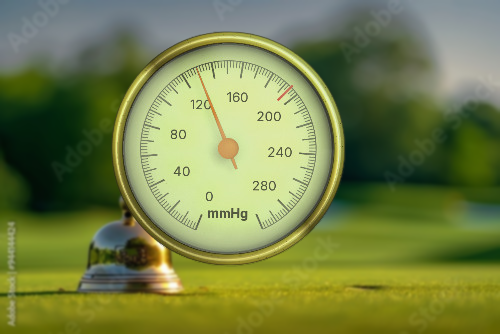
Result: 130
